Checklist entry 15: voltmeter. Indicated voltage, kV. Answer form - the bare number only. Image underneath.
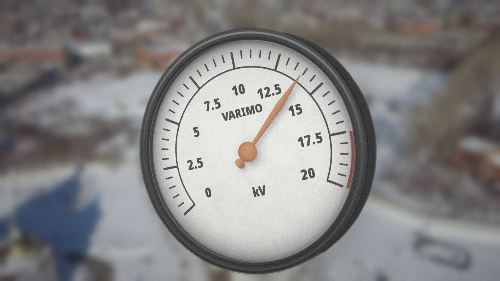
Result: 14
